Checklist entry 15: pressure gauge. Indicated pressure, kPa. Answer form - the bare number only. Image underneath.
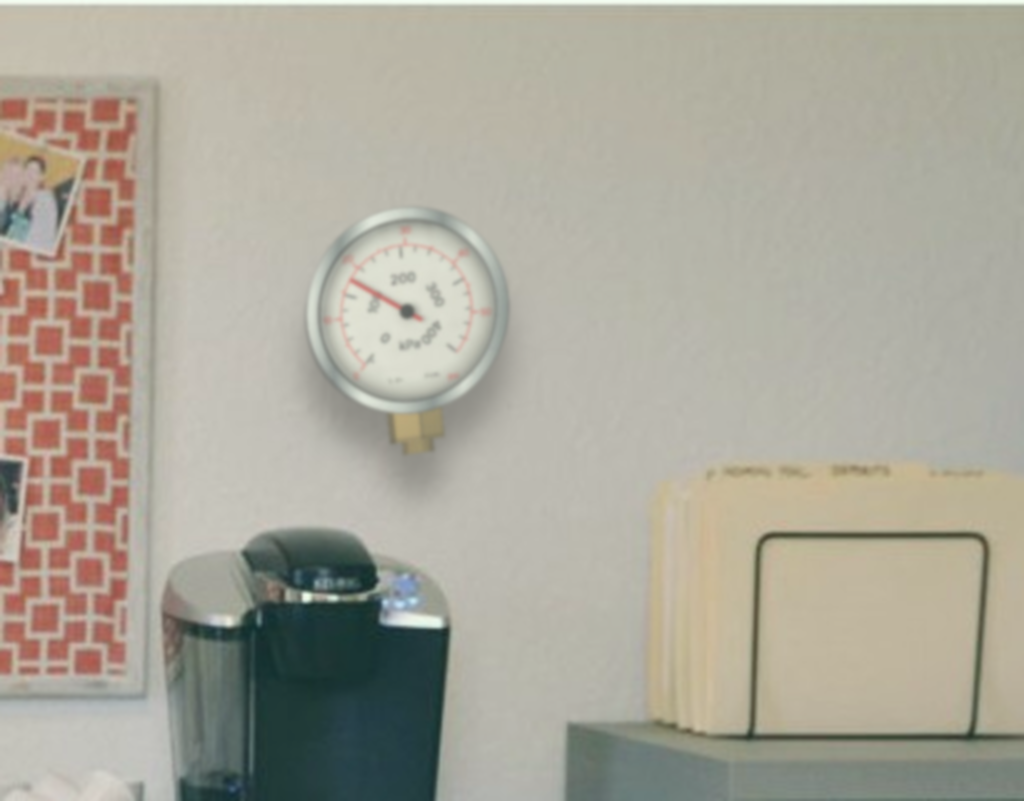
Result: 120
